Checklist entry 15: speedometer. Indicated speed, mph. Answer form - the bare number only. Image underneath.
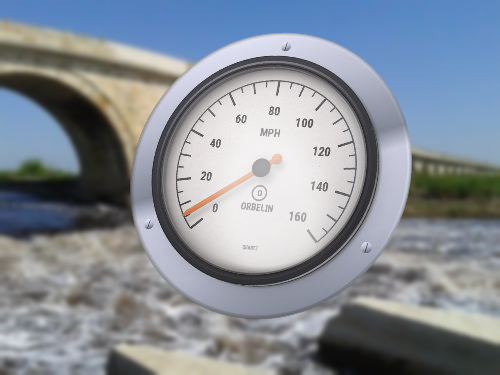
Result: 5
